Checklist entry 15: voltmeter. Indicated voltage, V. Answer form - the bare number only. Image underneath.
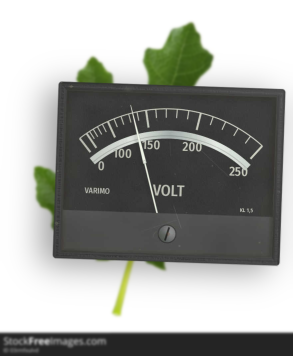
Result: 135
